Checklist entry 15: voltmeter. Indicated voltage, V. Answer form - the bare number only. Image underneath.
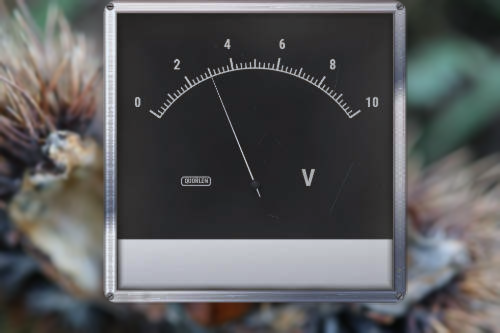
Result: 3
